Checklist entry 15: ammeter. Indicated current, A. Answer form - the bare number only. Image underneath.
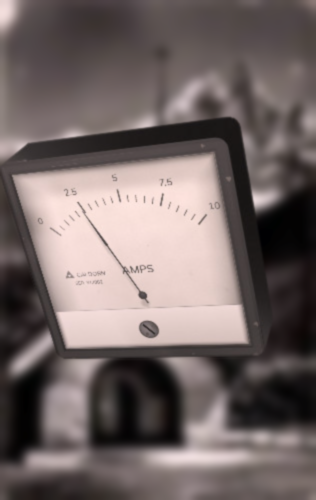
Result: 2.5
